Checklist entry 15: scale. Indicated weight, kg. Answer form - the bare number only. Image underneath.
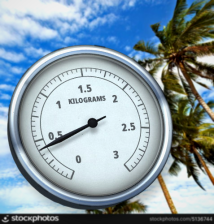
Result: 0.4
